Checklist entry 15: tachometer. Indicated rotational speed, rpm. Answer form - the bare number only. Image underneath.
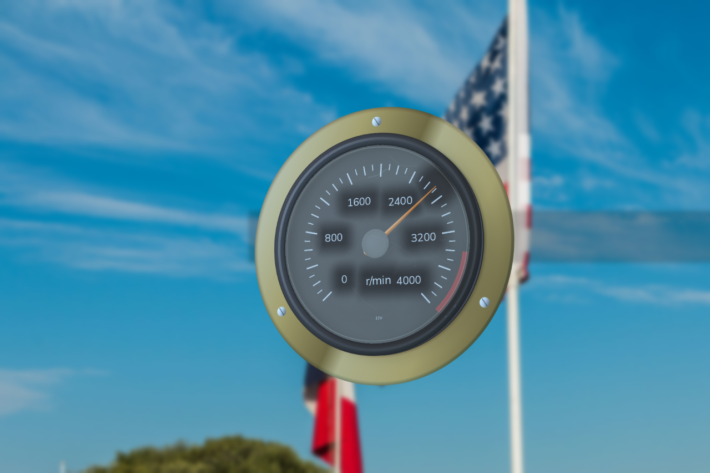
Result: 2700
